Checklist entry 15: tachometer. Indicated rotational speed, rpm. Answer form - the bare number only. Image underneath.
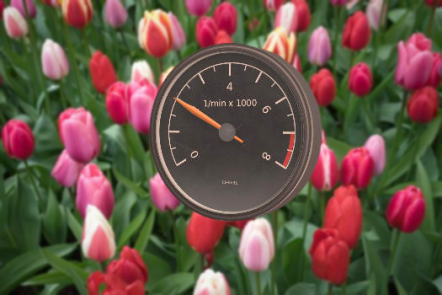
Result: 2000
